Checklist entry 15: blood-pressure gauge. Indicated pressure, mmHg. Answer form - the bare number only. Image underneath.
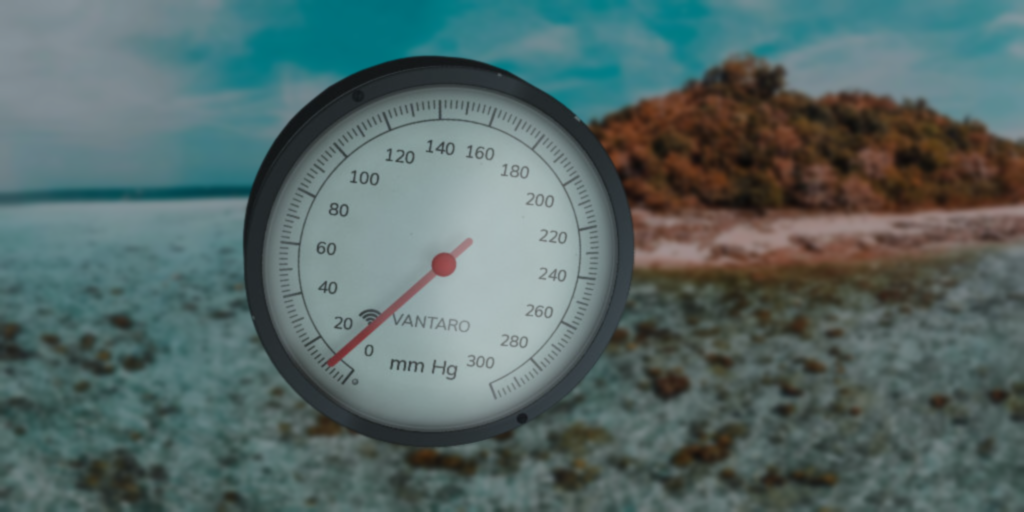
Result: 10
